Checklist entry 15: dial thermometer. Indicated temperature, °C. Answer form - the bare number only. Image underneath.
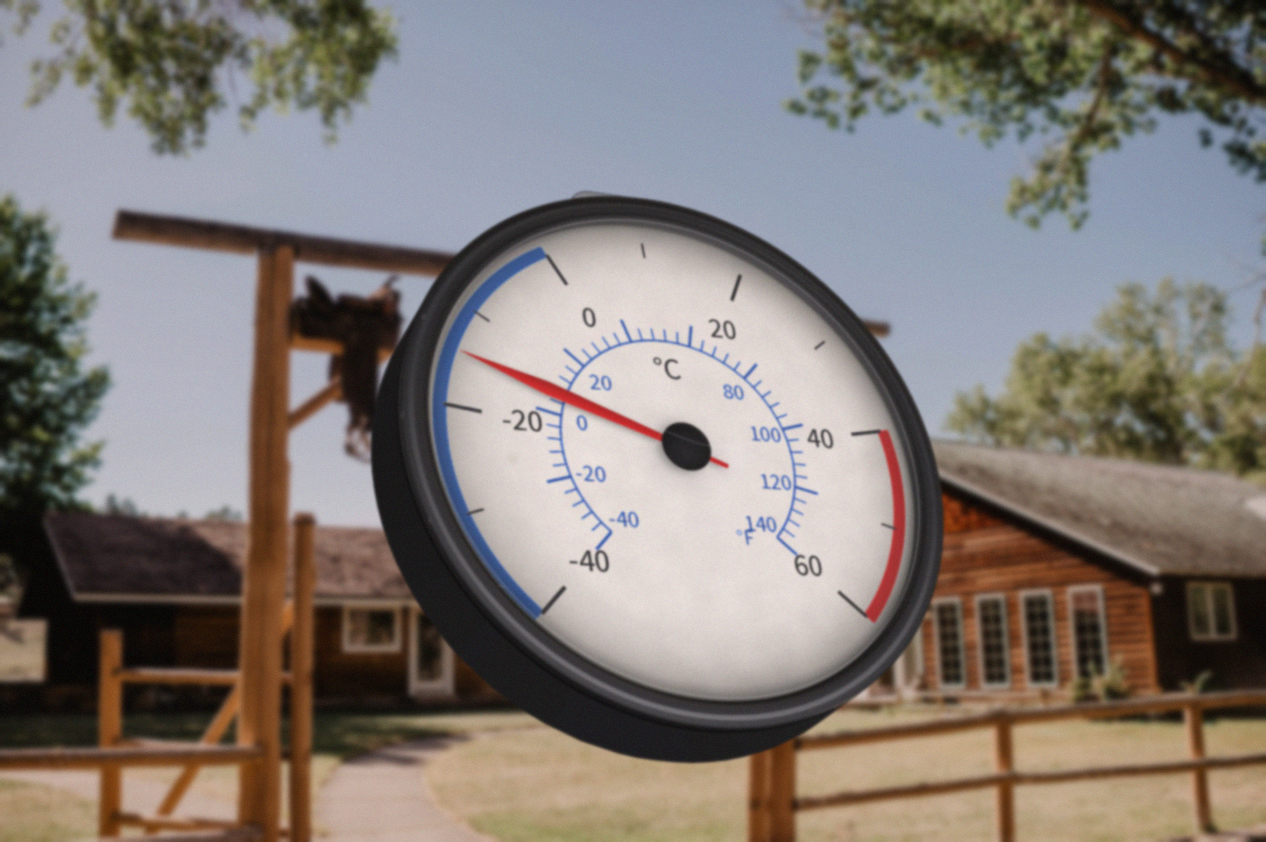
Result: -15
